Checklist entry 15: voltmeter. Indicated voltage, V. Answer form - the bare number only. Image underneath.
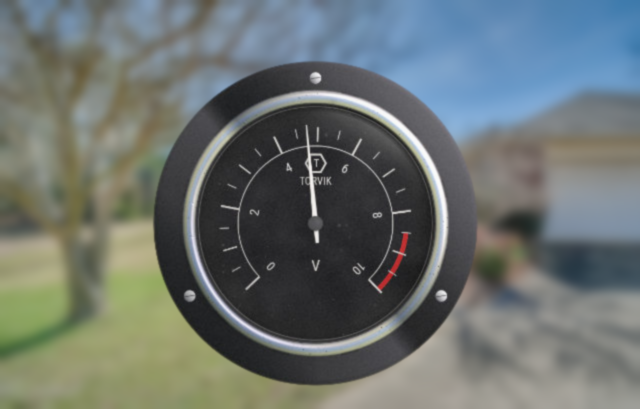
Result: 4.75
